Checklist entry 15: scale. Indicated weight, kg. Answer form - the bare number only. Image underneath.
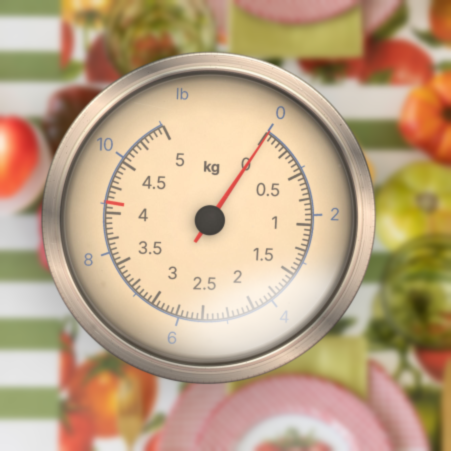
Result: 0
